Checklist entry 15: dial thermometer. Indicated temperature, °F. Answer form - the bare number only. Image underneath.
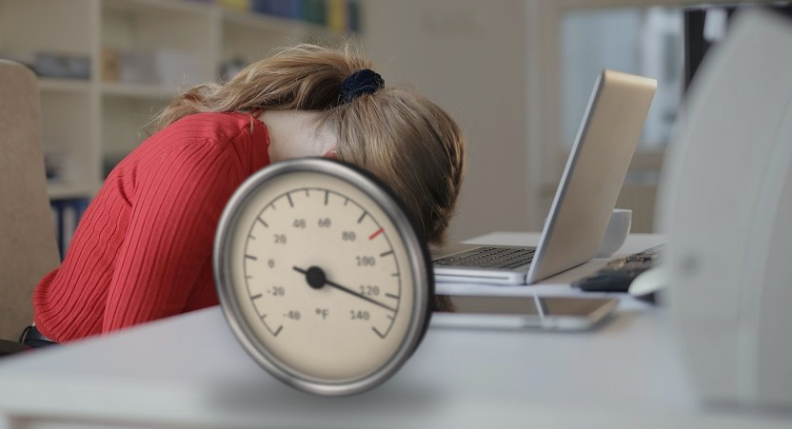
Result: 125
